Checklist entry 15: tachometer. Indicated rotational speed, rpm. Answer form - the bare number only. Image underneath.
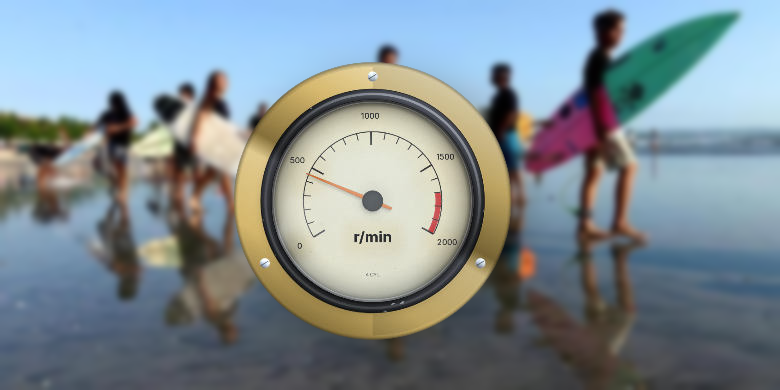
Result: 450
